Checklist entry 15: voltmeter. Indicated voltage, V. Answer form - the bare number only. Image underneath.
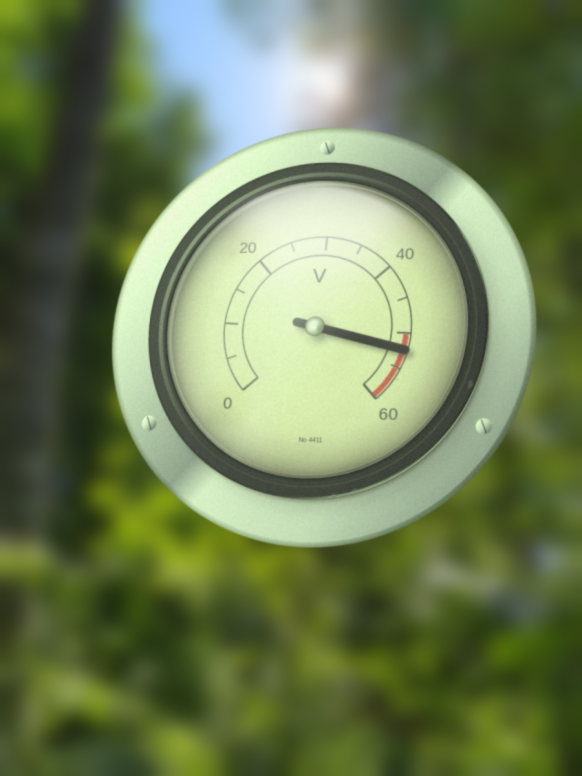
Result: 52.5
